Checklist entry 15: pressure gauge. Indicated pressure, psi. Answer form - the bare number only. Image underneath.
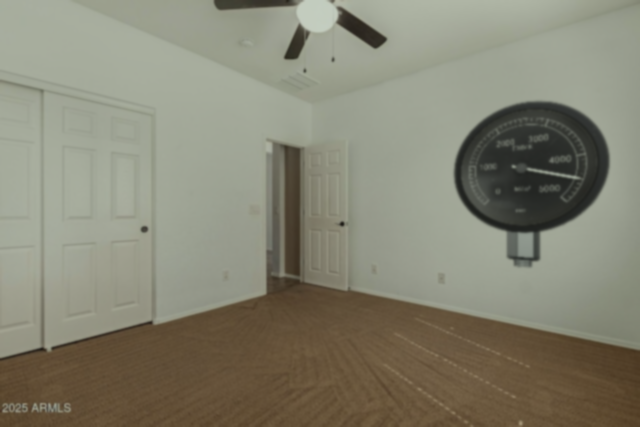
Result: 4500
